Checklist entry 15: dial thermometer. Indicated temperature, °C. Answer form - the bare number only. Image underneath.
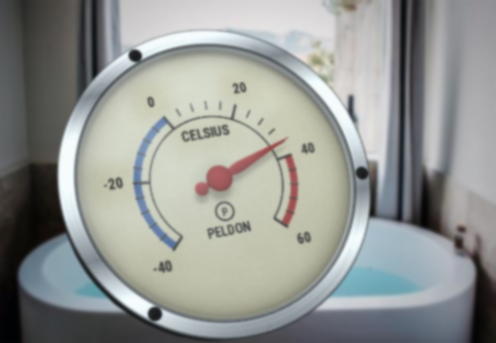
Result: 36
